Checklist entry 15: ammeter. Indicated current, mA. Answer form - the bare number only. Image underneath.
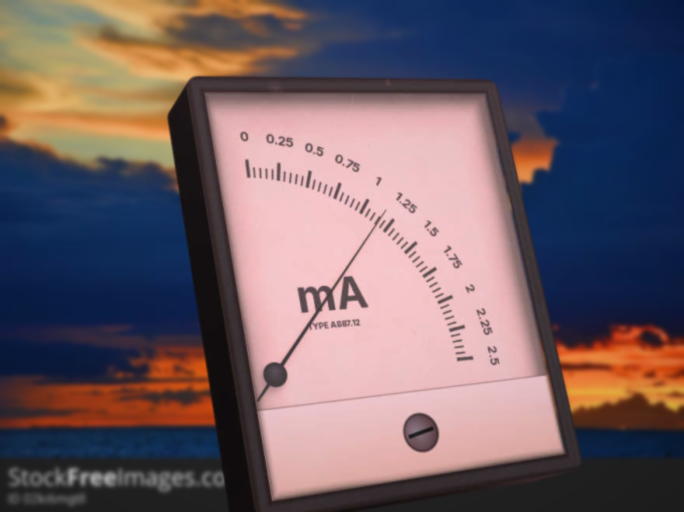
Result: 1.15
